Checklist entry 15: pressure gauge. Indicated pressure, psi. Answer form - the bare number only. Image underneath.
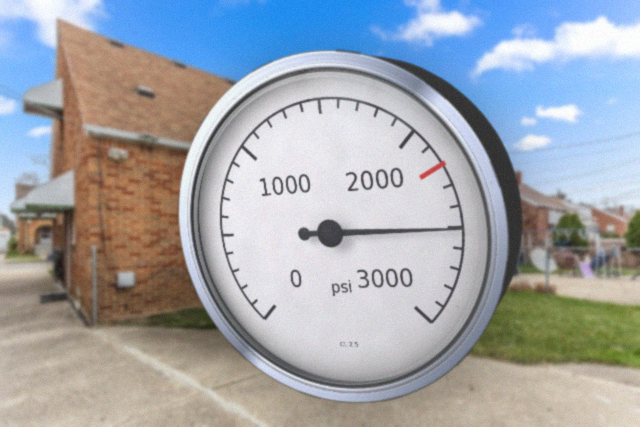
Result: 2500
